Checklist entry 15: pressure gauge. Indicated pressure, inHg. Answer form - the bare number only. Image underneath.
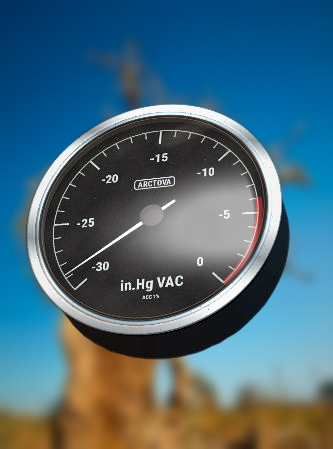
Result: -29
